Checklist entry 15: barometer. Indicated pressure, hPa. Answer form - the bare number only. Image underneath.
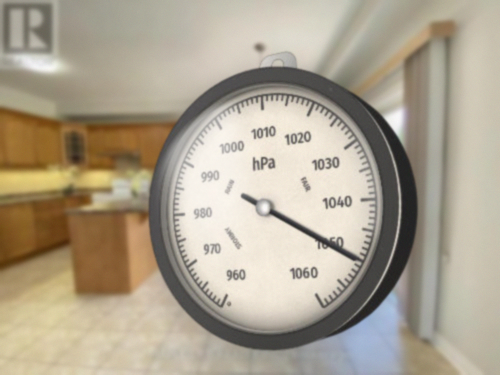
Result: 1050
